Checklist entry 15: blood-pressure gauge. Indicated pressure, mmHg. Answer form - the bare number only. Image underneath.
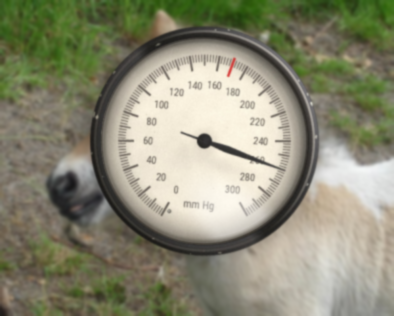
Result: 260
